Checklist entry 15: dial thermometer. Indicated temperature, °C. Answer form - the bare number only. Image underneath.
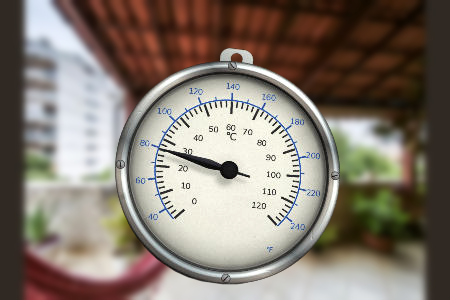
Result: 26
